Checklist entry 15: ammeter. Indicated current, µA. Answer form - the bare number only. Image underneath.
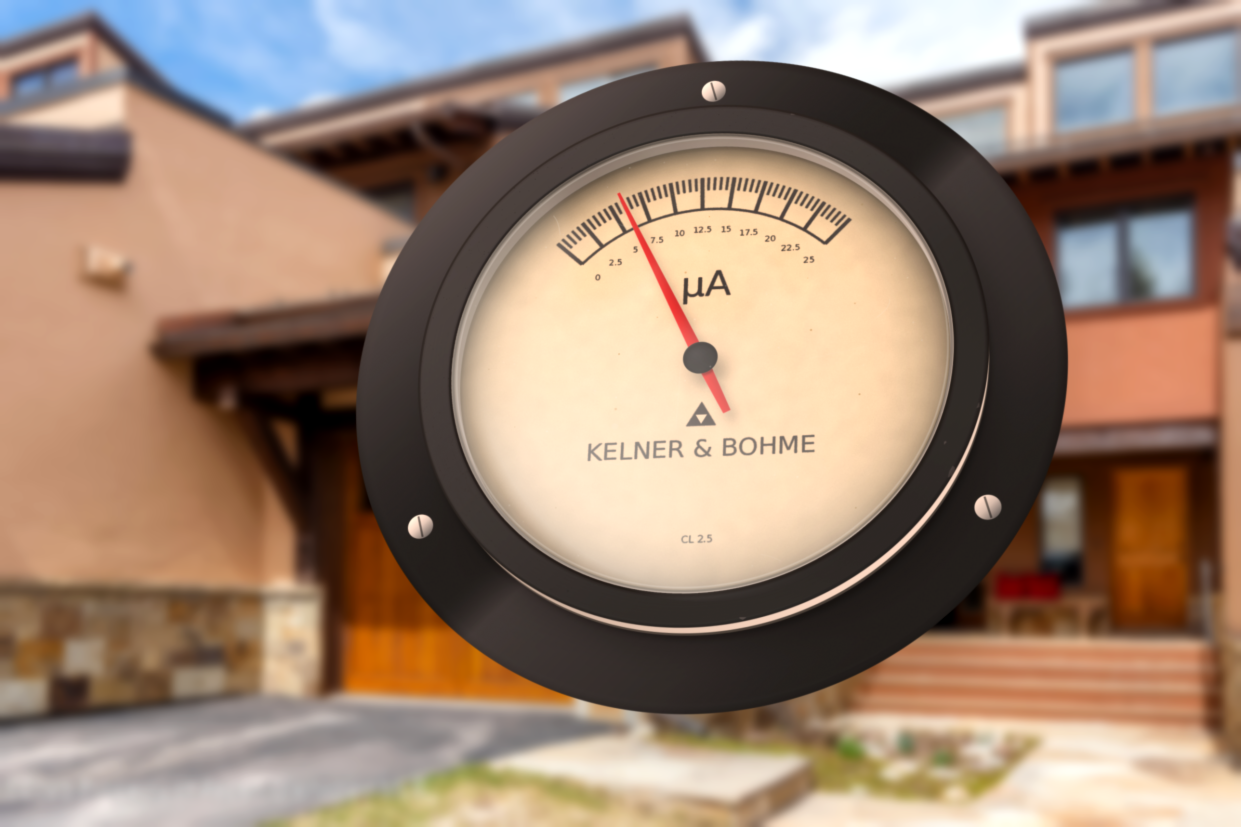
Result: 6
